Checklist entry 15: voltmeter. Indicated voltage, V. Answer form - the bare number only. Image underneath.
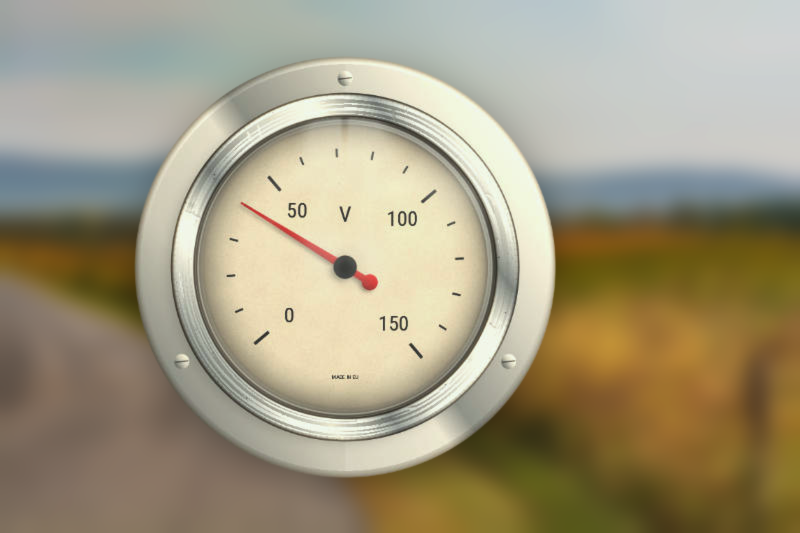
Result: 40
